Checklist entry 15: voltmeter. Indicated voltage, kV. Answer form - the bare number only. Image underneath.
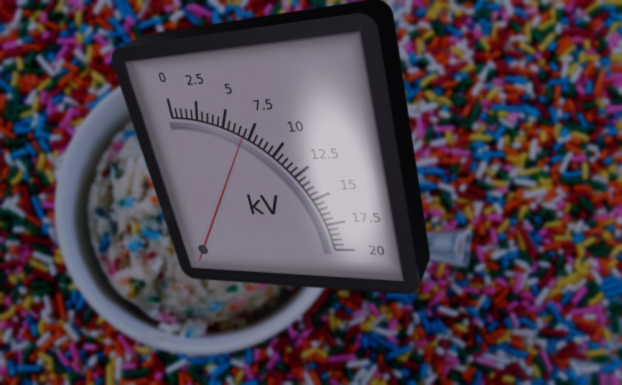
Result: 7
